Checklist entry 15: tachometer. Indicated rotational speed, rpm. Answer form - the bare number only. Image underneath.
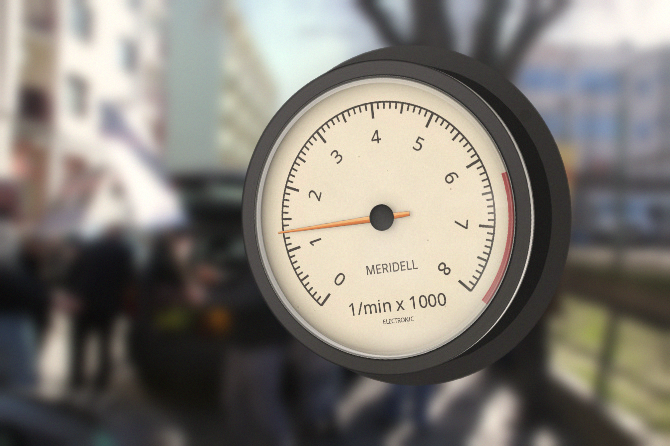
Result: 1300
